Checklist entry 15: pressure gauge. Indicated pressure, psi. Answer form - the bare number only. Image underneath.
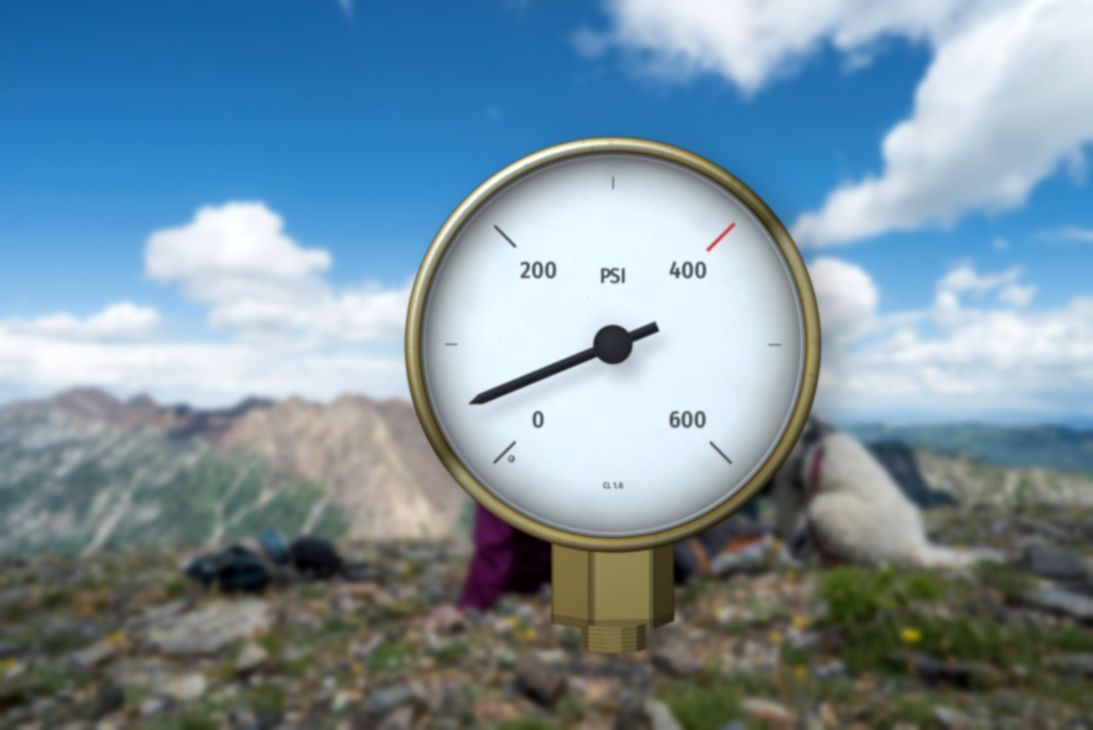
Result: 50
